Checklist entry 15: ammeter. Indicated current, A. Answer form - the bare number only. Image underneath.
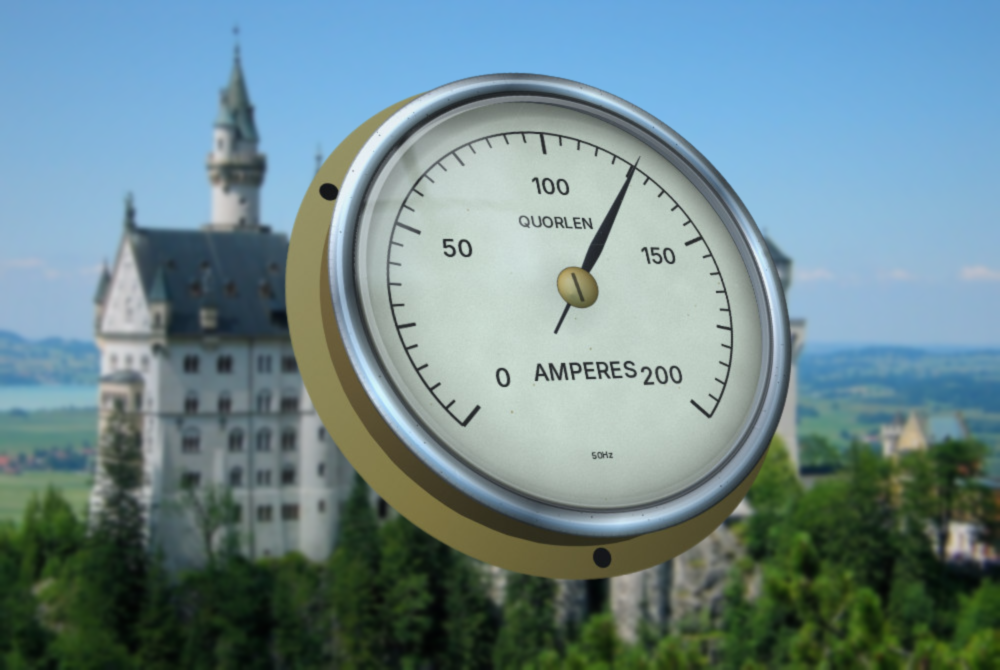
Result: 125
